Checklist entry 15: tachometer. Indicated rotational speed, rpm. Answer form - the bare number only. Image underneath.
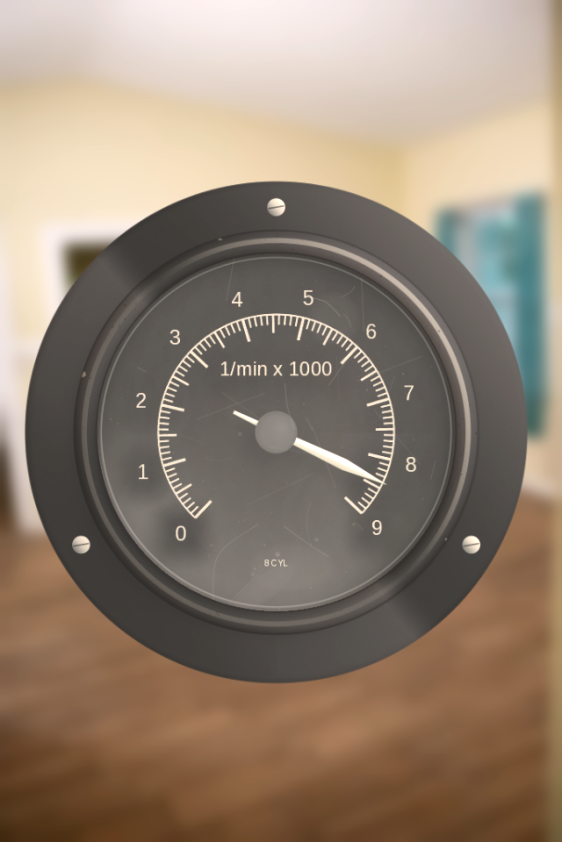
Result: 8400
